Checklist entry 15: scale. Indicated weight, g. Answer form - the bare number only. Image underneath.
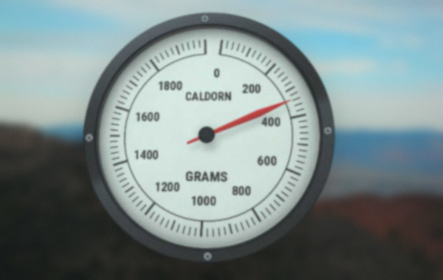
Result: 340
